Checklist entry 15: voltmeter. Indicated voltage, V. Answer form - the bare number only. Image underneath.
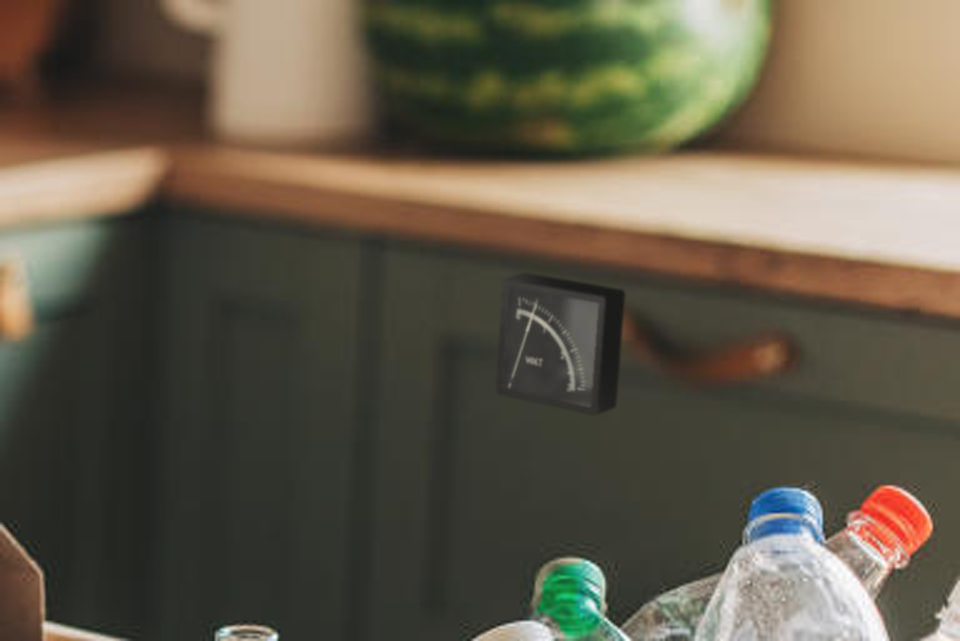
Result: 0.5
